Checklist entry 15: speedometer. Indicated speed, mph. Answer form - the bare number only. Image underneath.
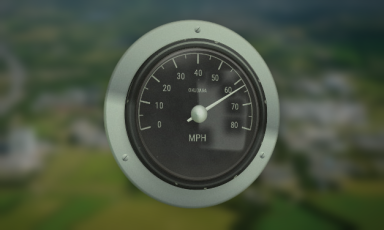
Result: 62.5
